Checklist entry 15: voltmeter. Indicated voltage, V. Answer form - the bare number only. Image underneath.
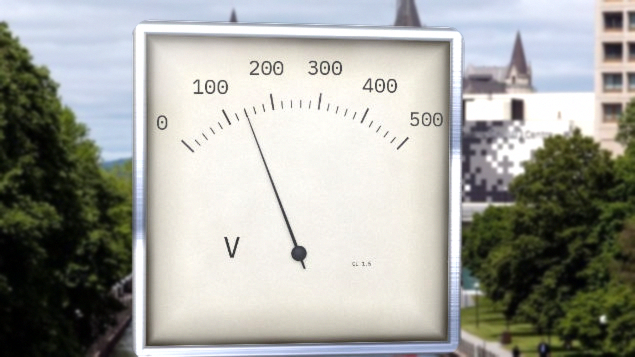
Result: 140
